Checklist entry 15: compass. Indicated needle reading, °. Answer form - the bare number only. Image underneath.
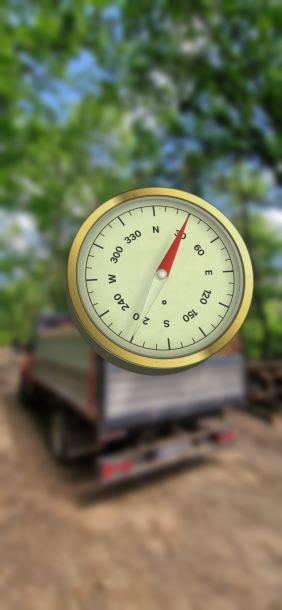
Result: 30
